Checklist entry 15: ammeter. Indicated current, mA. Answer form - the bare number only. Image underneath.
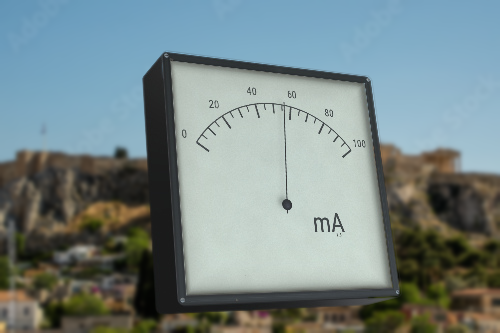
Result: 55
